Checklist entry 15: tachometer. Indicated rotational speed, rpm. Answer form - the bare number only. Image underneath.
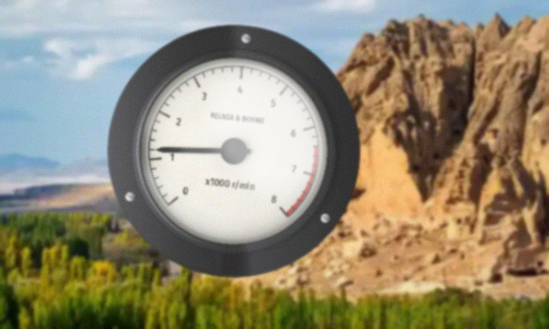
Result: 1200
